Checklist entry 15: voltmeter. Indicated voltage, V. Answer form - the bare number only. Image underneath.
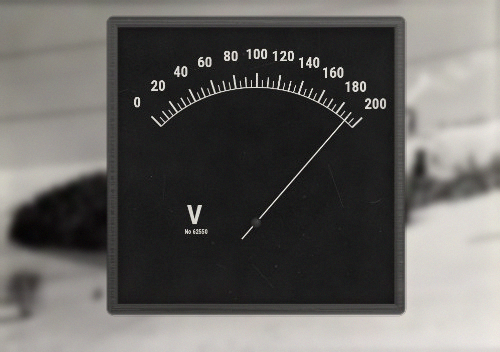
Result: 190
